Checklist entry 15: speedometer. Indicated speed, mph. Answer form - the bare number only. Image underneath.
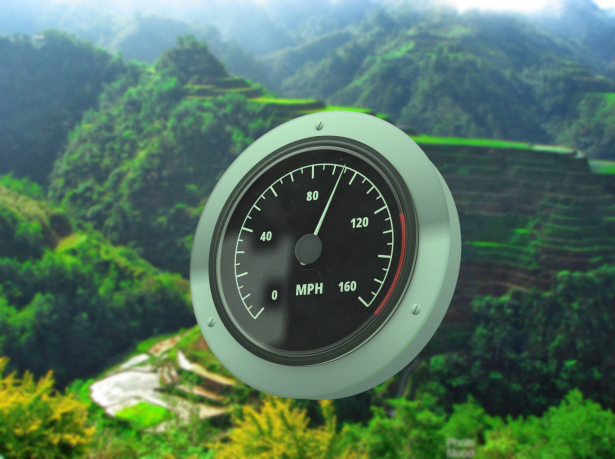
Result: 95
